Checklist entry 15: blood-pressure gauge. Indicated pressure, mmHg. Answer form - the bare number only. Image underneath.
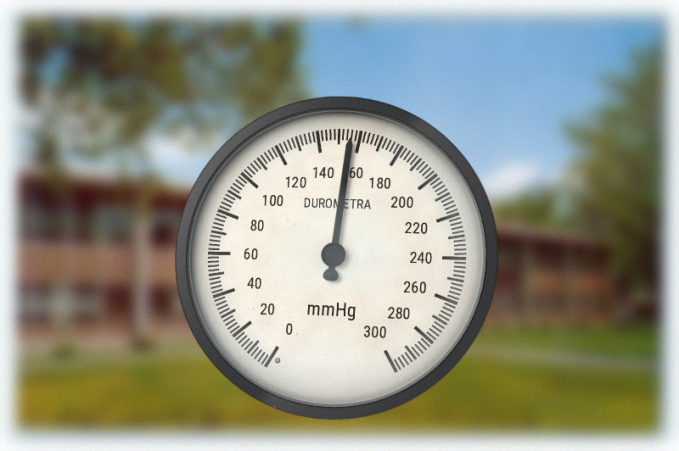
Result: 156
